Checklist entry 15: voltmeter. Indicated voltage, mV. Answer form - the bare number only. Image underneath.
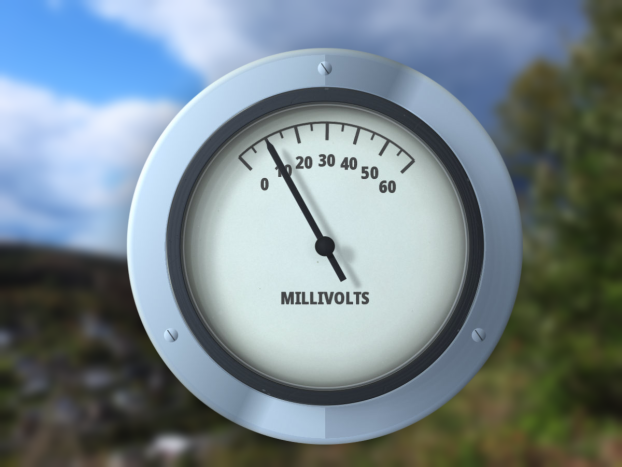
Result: 10
